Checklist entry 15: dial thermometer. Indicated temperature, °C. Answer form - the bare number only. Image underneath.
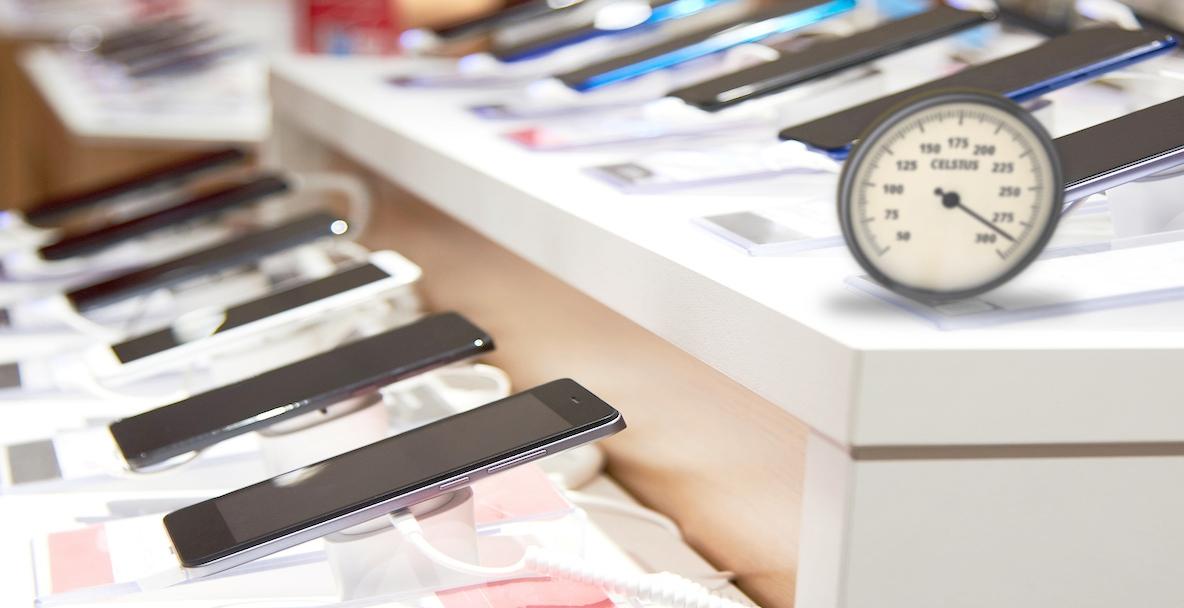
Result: 287.5
